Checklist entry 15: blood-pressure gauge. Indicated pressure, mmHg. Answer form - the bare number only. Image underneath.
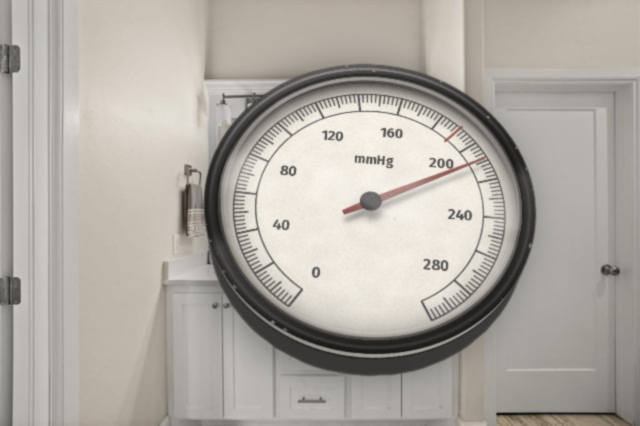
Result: 210
